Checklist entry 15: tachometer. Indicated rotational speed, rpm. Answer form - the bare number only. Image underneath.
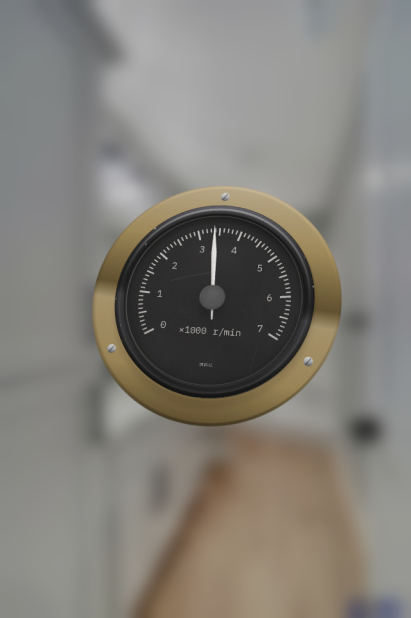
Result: 3400
